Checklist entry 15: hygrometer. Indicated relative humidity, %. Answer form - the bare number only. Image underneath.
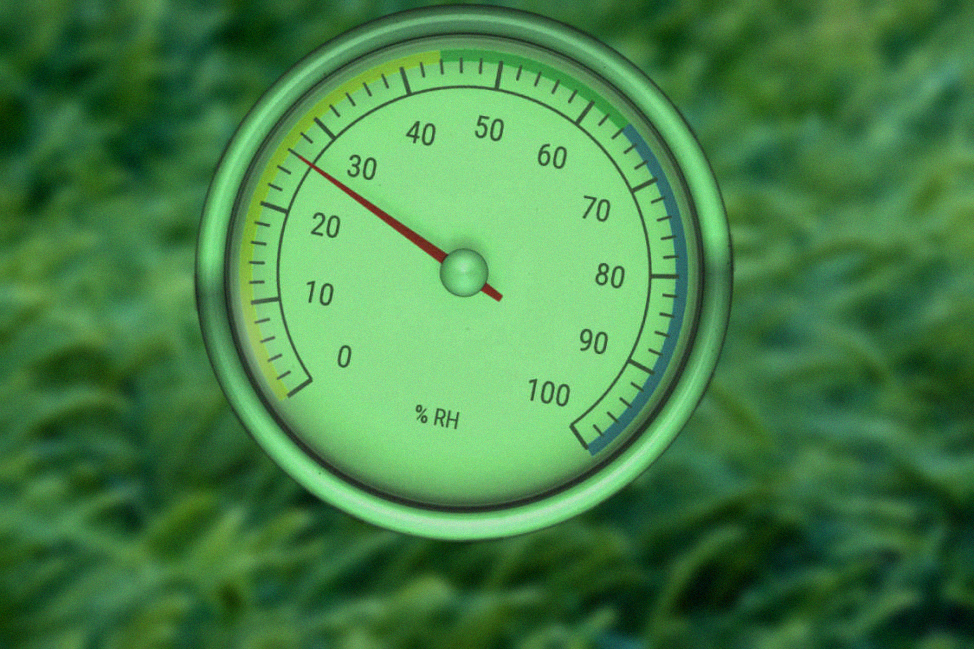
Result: 26
